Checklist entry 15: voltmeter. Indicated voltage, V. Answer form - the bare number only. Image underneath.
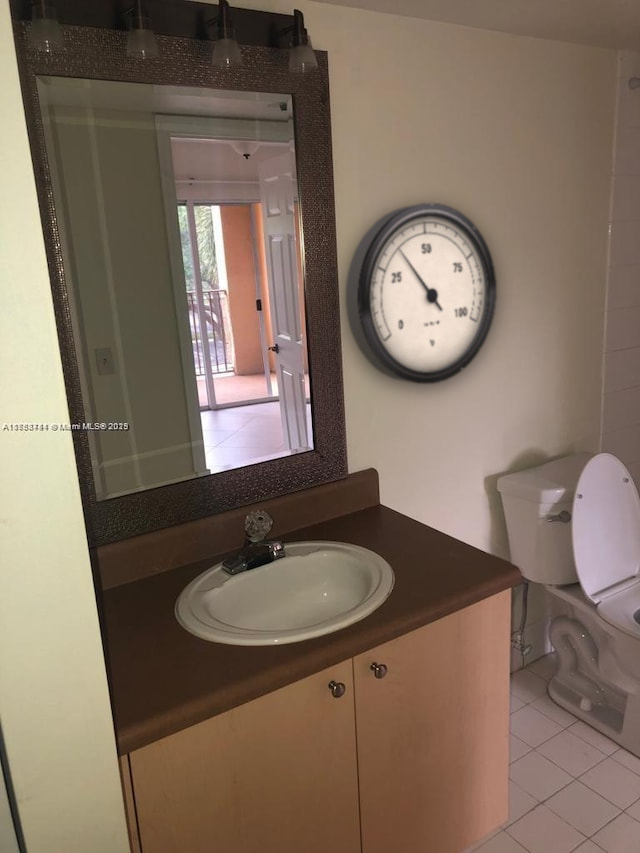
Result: 35
